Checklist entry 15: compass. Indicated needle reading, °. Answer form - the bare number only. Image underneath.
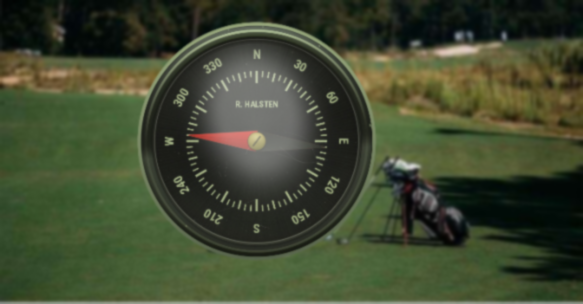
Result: 275
